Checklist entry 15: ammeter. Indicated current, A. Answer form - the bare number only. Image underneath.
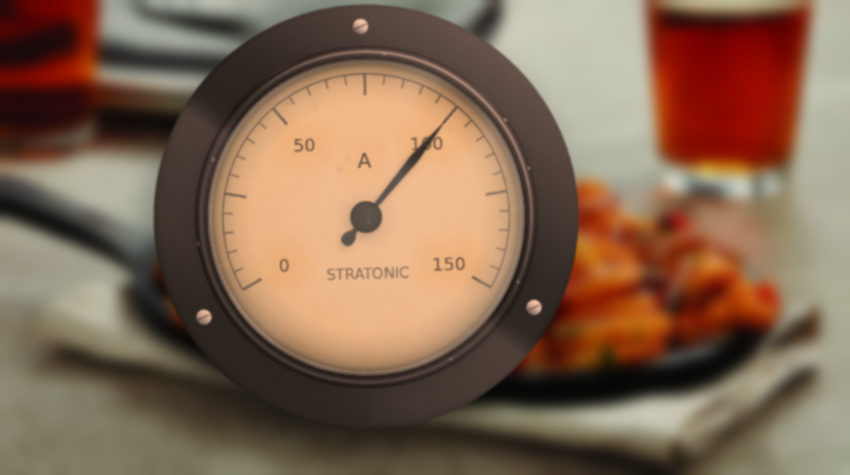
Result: 100
